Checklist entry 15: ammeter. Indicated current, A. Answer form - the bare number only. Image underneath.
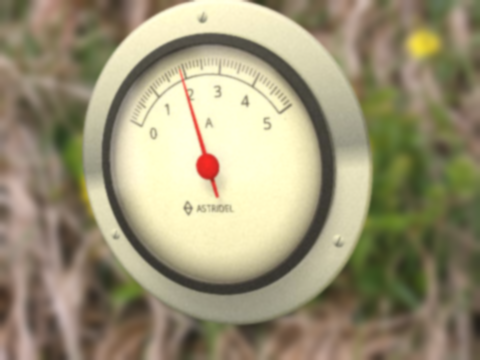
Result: 2
